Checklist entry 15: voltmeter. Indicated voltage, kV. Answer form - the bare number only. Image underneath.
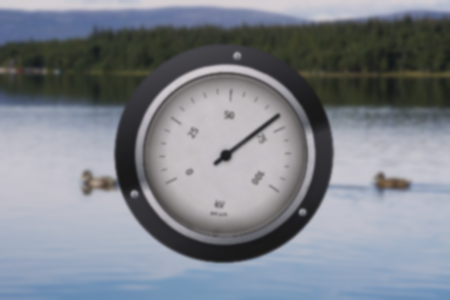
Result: 70
